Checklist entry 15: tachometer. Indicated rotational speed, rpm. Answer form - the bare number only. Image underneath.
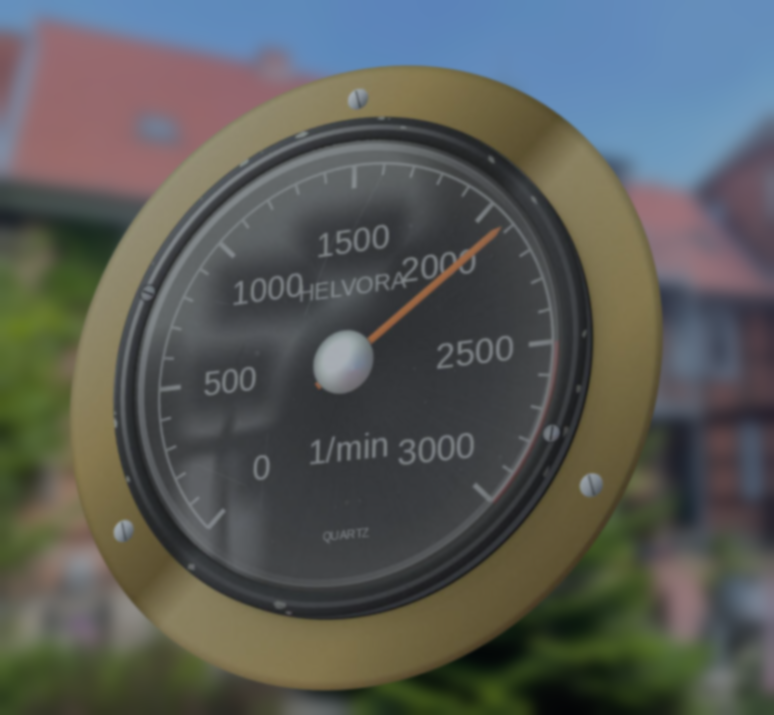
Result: 2100
